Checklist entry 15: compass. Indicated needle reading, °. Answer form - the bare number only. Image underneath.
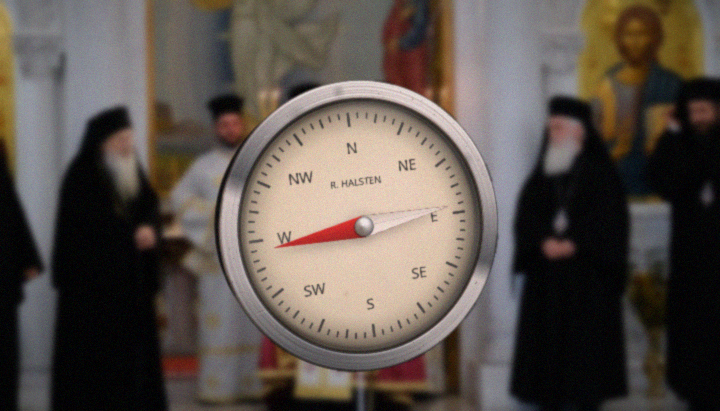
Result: 265
